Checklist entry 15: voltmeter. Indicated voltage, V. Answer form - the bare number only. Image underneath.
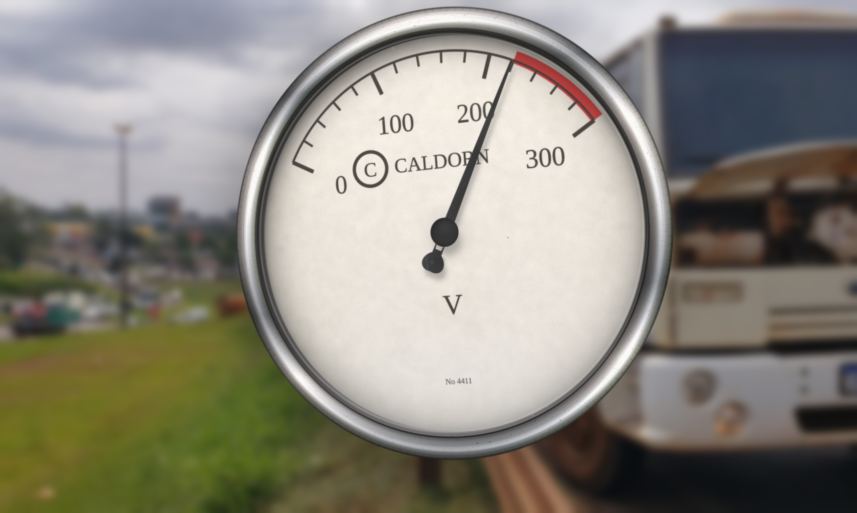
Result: 220
